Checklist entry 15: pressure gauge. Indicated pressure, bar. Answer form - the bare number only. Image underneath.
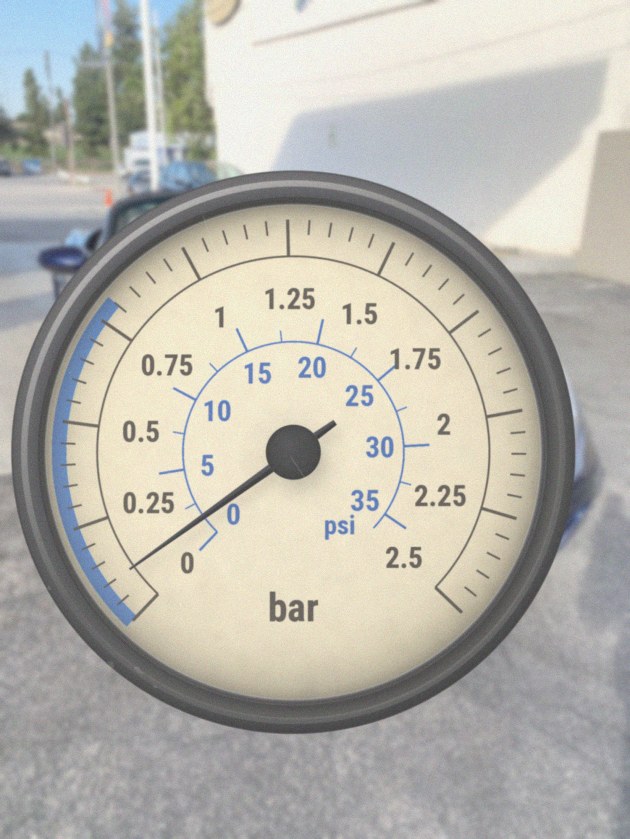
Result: 0.1
